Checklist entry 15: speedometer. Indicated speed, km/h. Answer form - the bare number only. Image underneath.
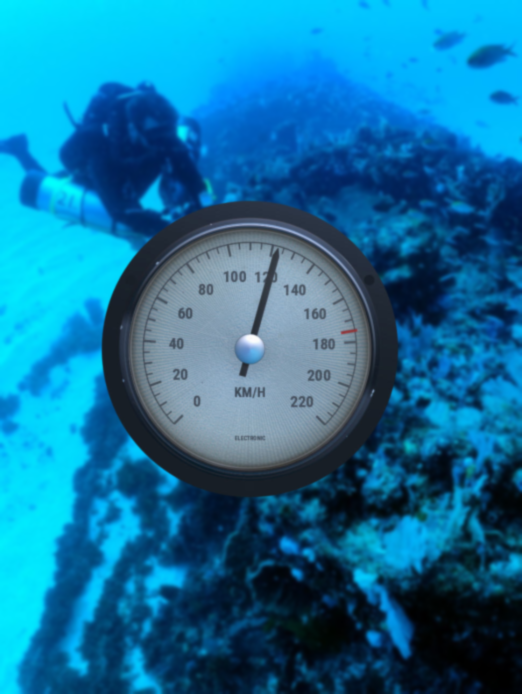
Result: 122.5
